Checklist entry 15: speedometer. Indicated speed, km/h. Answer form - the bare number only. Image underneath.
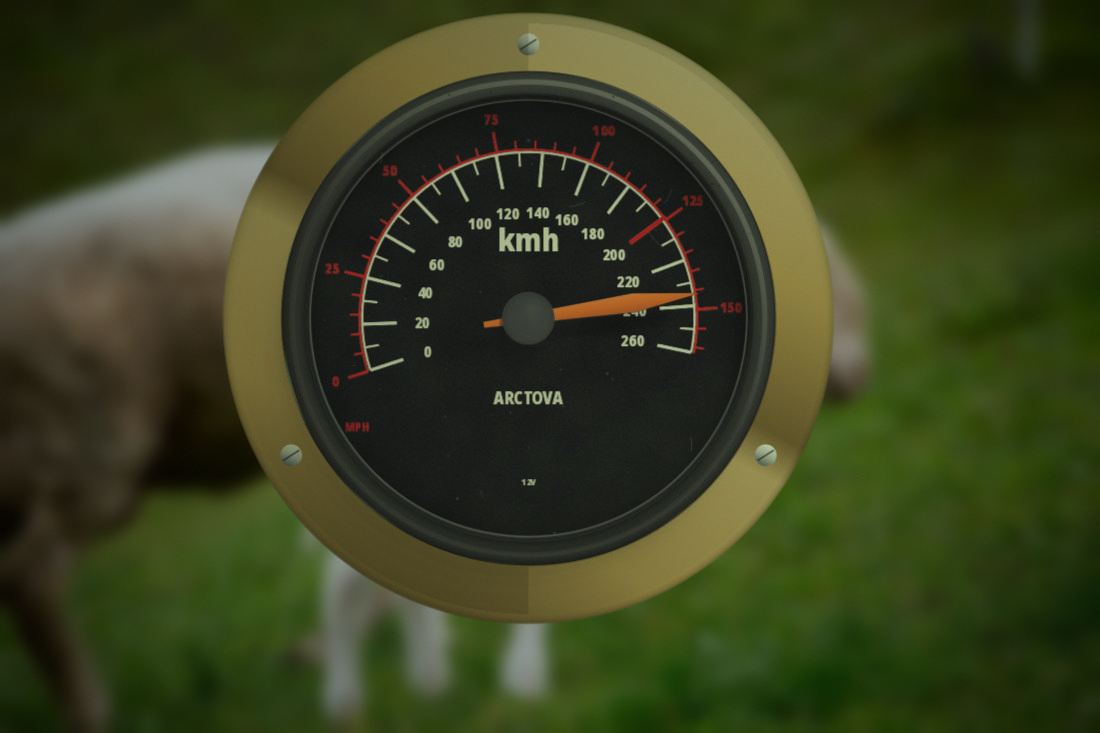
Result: 235
